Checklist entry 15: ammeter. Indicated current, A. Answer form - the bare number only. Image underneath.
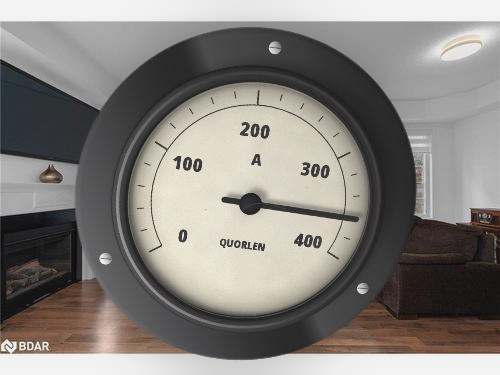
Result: 360
